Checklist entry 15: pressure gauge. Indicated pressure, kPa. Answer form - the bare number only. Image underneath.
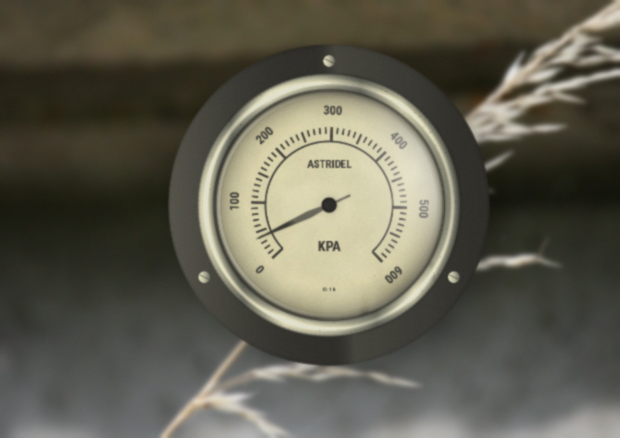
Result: 40
